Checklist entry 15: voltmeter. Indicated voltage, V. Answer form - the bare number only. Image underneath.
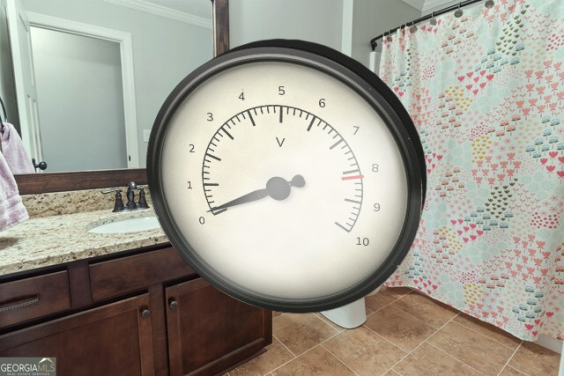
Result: 0.2
